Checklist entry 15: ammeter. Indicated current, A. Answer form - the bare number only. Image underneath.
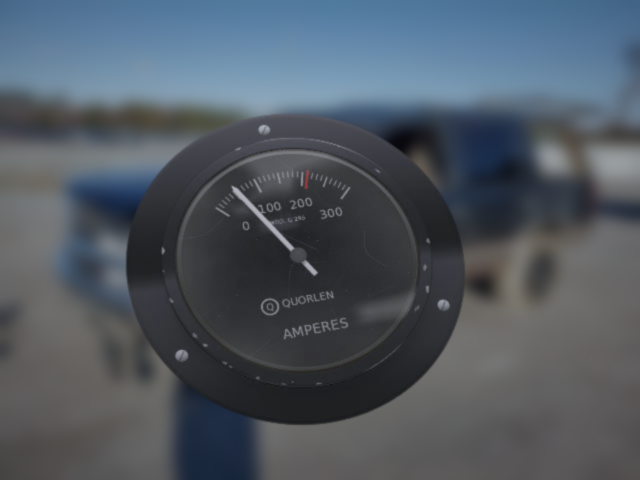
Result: 50
